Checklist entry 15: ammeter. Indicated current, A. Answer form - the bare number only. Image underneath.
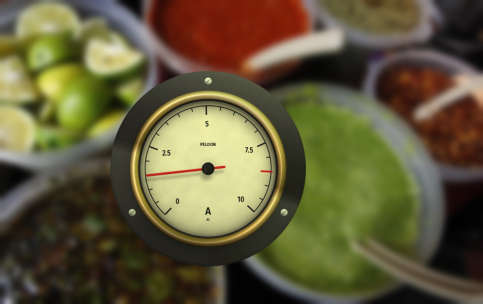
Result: 1.5
